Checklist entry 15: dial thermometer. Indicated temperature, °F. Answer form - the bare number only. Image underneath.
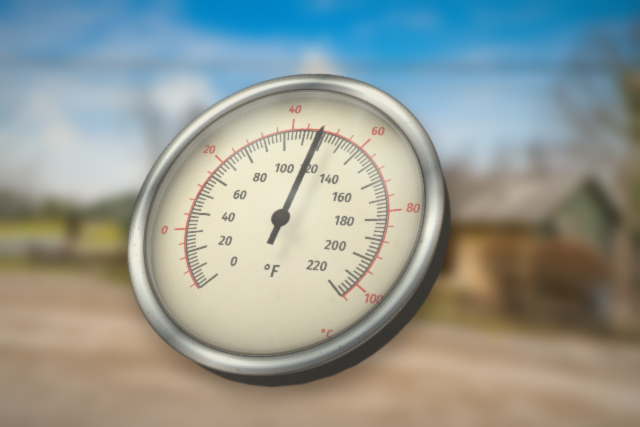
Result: 120
